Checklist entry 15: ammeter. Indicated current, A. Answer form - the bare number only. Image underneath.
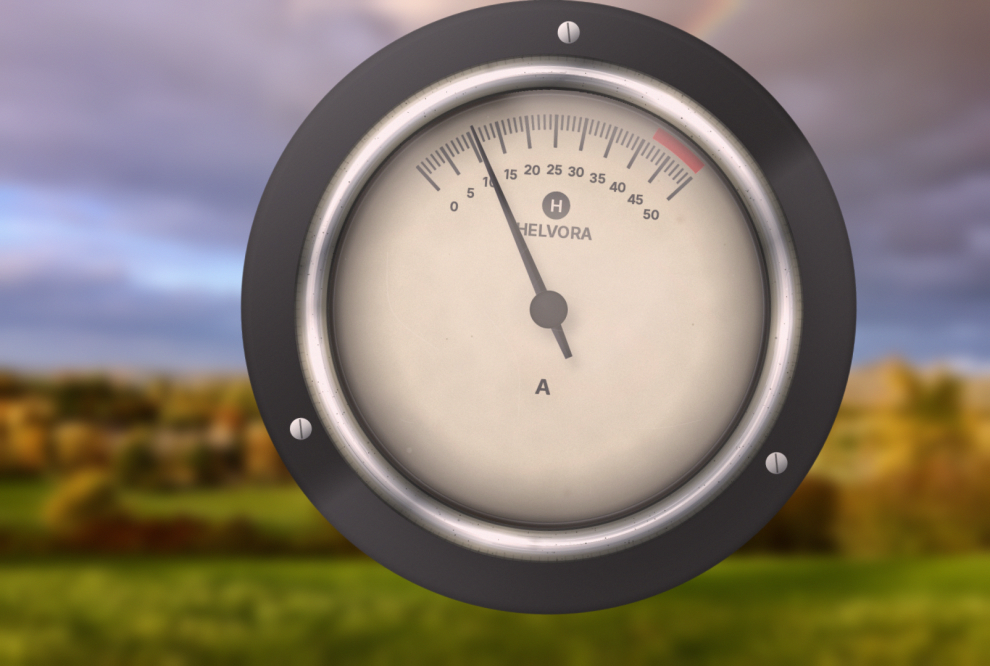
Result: 11
